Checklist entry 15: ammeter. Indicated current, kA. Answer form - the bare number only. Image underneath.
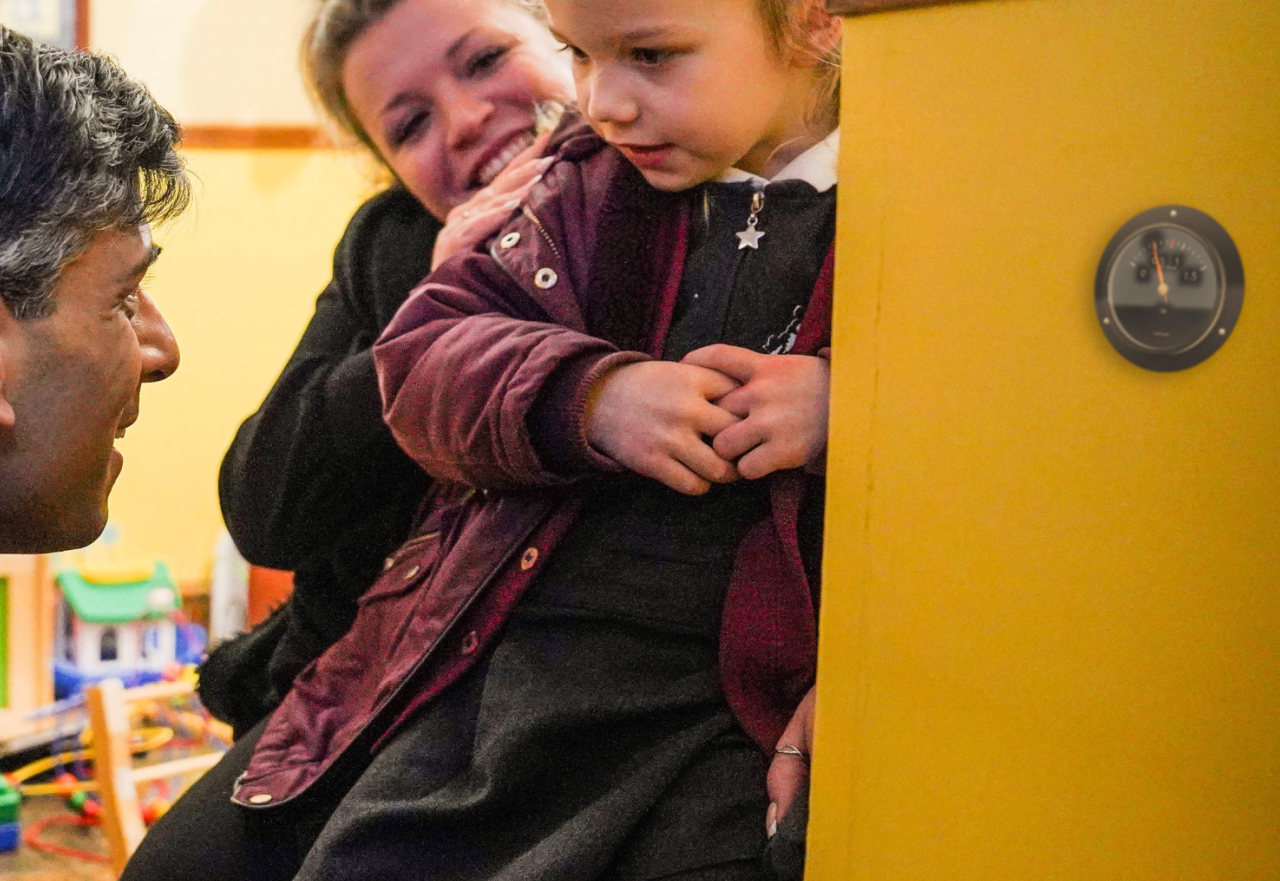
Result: 0.5
